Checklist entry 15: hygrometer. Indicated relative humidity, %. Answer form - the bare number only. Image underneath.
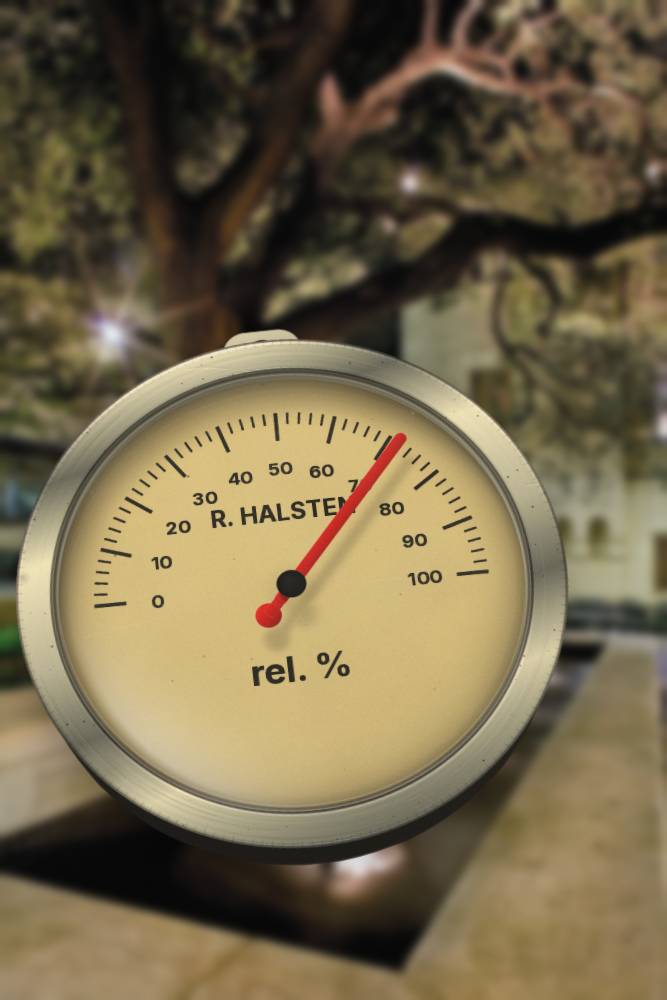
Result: 72
